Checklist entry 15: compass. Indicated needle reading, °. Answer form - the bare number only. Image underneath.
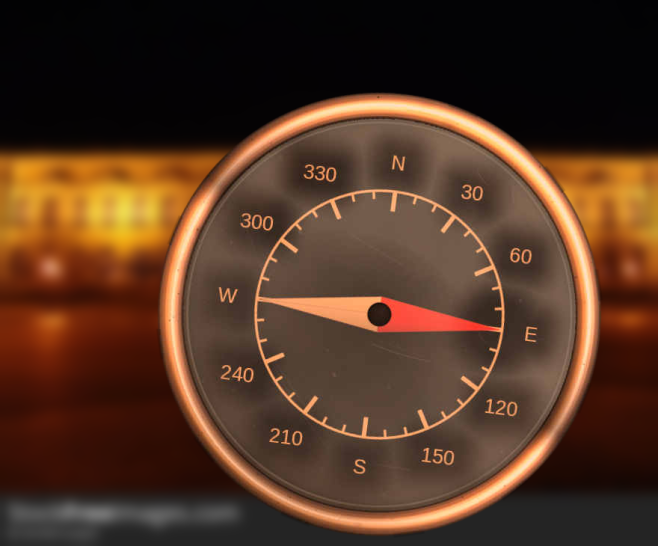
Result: 90
